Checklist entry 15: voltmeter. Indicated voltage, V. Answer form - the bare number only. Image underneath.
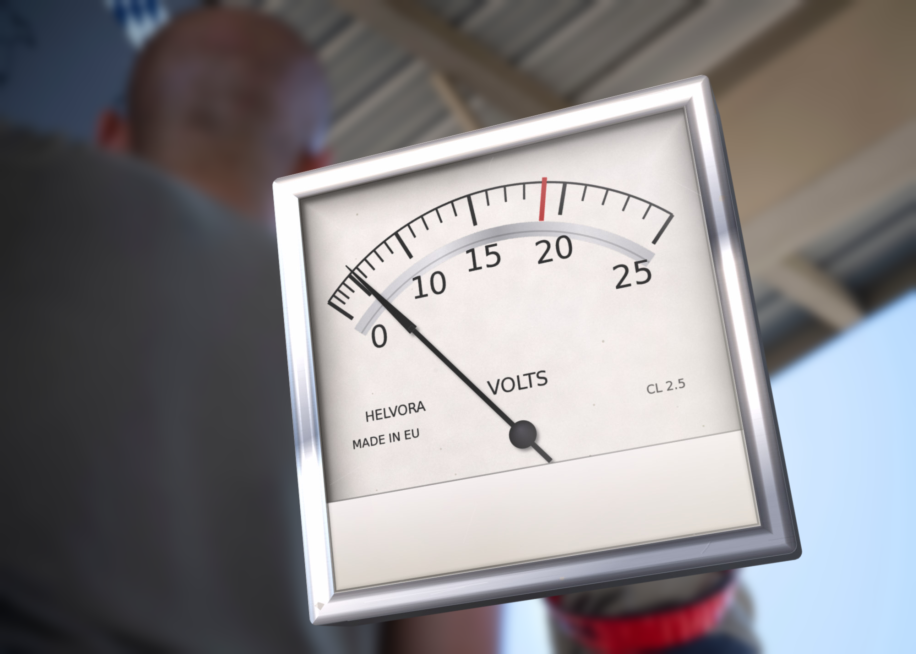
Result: 5.5
